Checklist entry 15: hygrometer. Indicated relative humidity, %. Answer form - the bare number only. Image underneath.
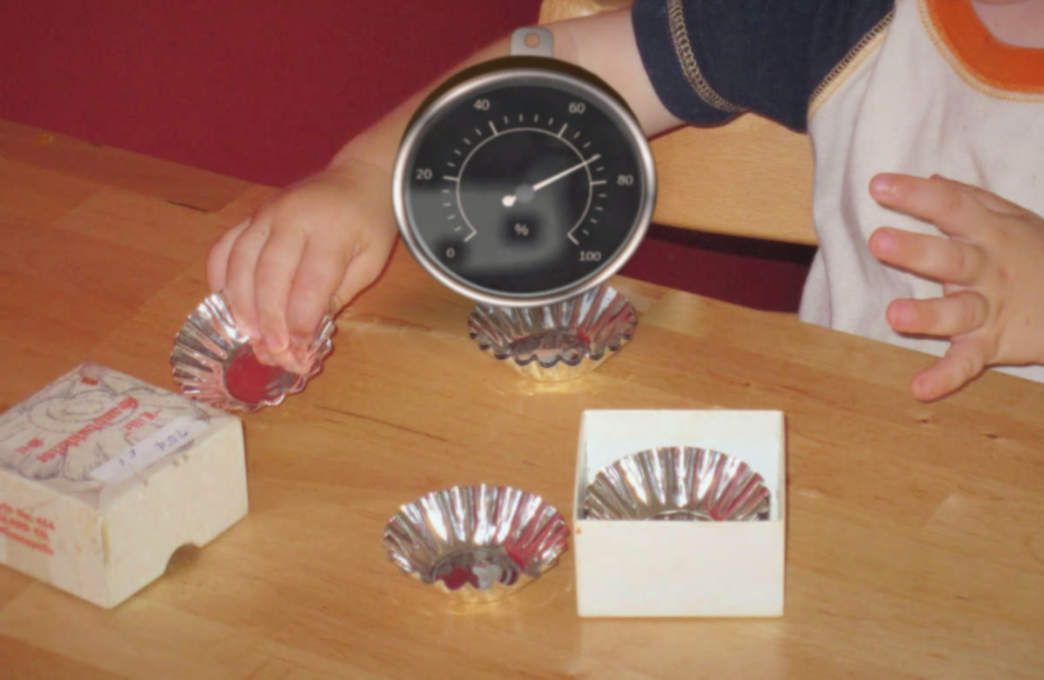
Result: 72
